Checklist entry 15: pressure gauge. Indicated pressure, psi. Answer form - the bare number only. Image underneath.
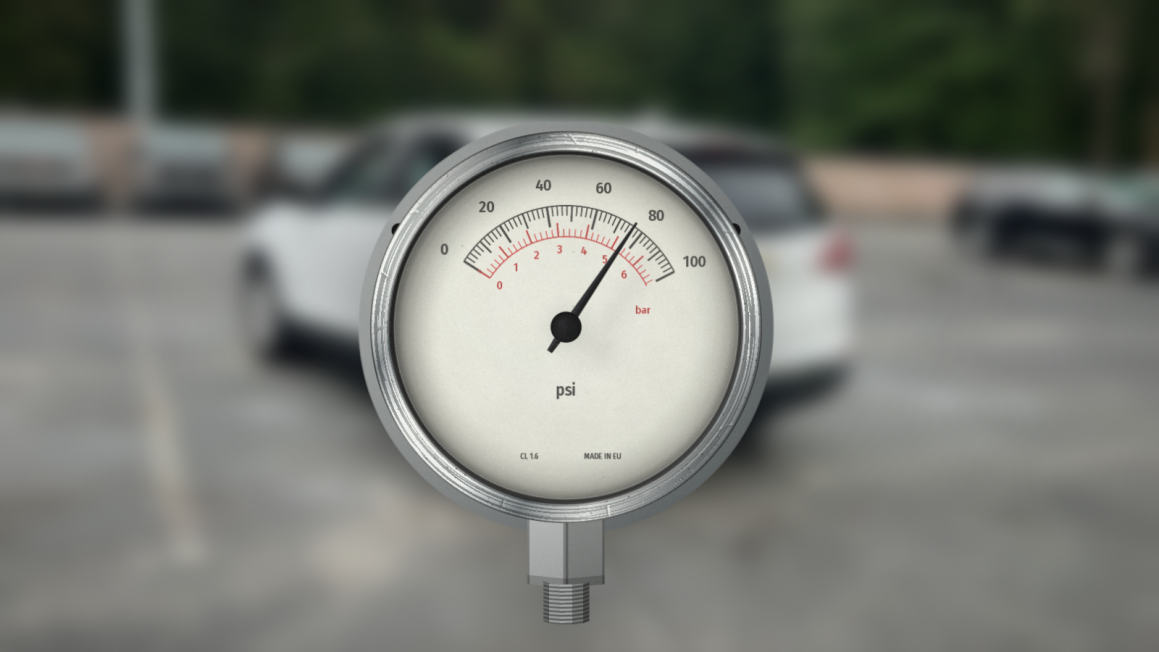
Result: 76
